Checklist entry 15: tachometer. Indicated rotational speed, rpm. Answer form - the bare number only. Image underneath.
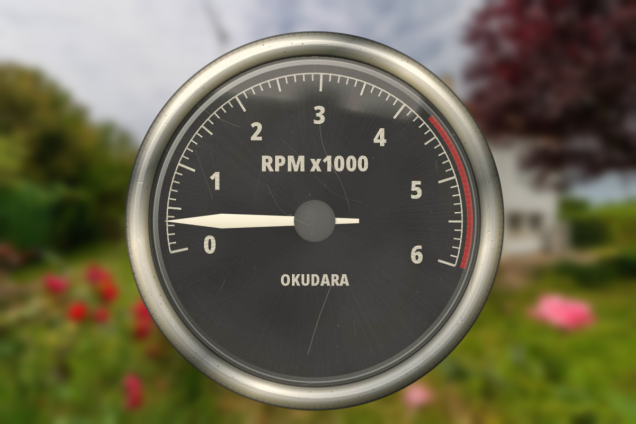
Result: 350
